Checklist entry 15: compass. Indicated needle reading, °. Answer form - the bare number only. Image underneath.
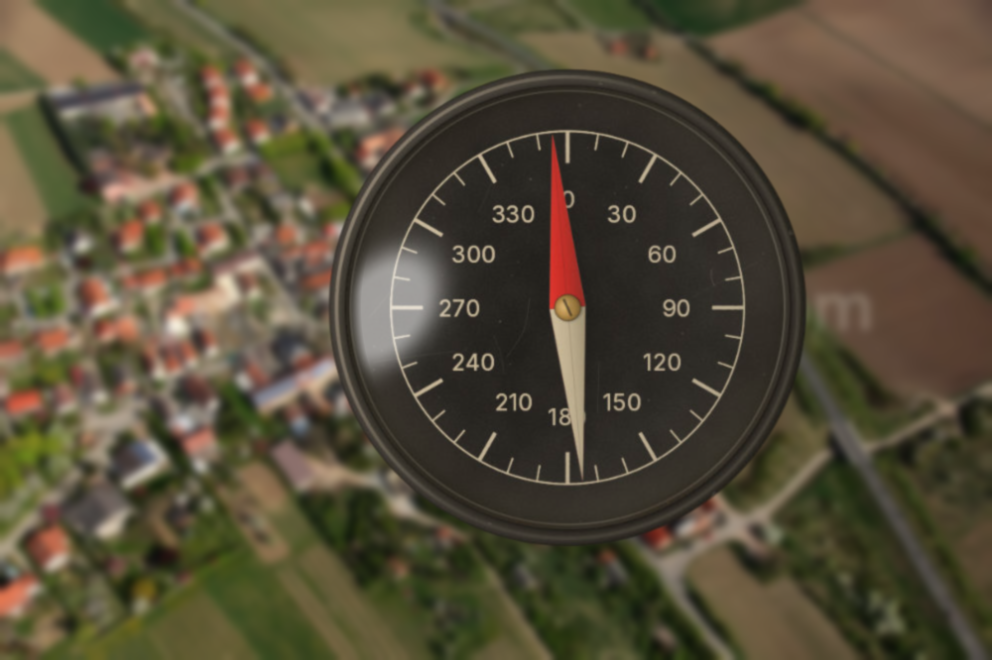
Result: 355
